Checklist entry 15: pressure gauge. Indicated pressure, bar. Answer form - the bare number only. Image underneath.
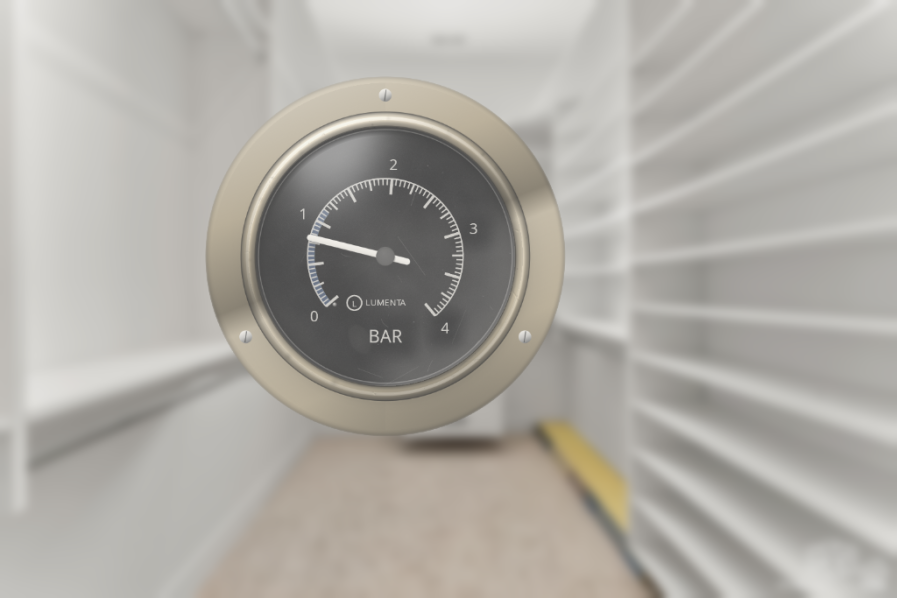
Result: 0.8
